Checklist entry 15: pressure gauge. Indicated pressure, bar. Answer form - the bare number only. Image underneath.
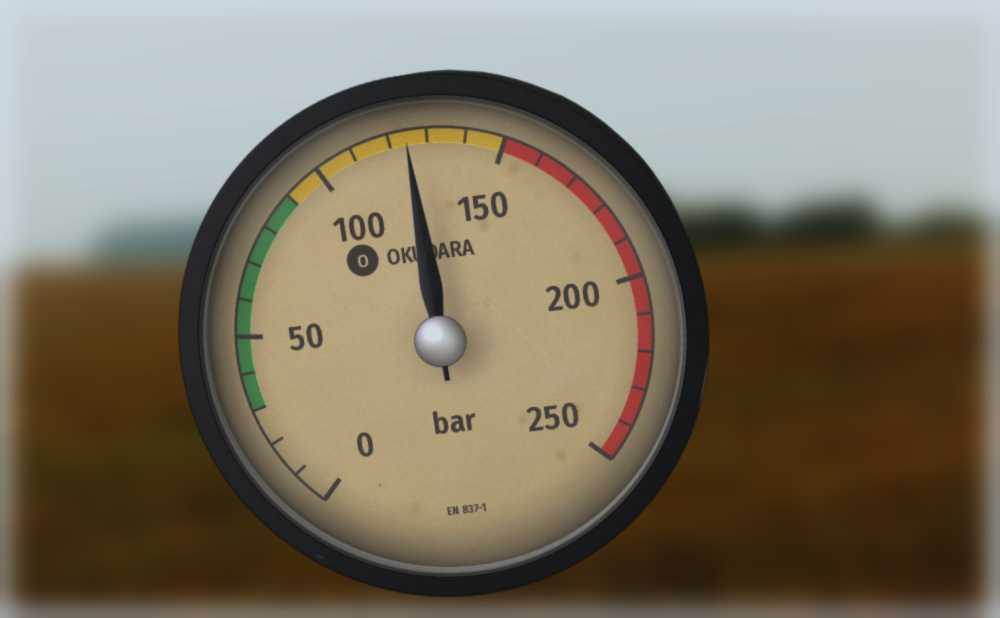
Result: 125
